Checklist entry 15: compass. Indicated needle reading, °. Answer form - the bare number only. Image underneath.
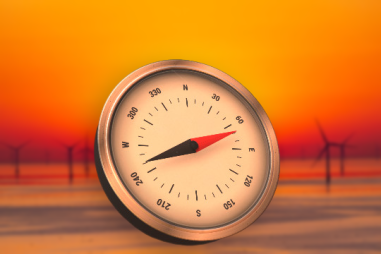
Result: 70
